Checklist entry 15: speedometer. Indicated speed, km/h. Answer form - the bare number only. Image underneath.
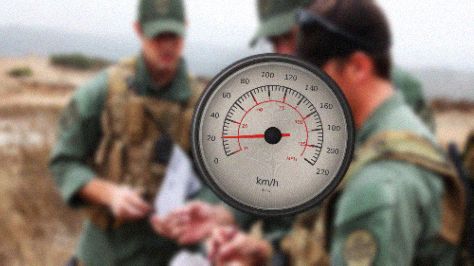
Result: 20
